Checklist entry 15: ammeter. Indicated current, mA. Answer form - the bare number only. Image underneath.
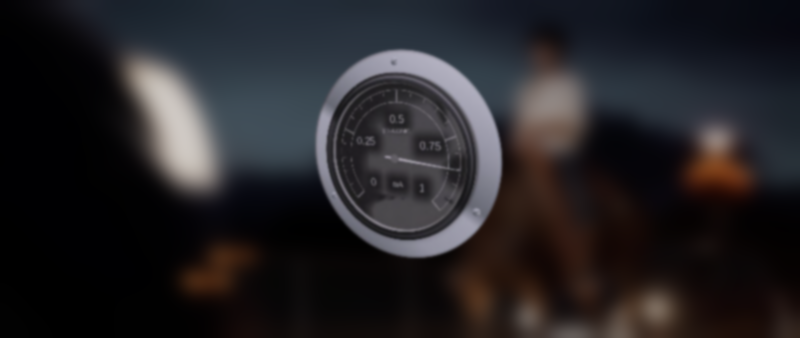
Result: 0.85
